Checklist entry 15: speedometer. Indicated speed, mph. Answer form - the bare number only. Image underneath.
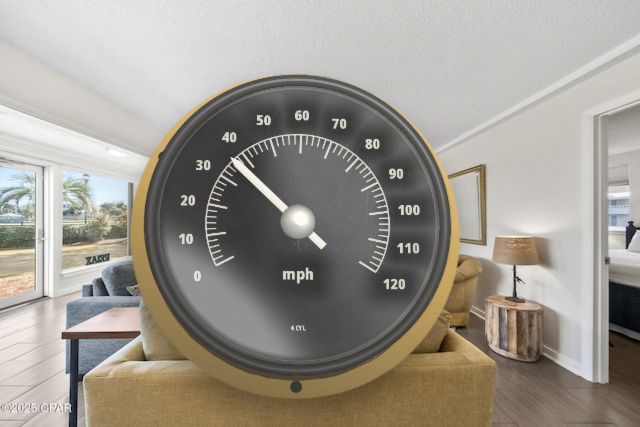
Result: 36
